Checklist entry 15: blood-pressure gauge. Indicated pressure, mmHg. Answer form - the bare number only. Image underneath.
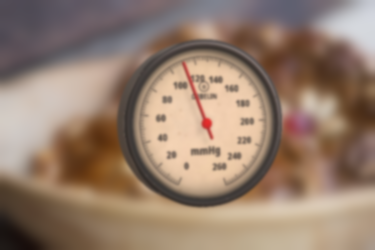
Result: 110
